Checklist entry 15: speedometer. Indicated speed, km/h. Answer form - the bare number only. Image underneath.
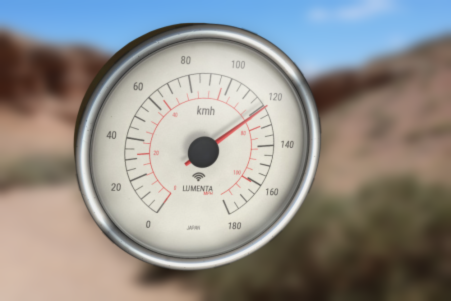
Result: 120
